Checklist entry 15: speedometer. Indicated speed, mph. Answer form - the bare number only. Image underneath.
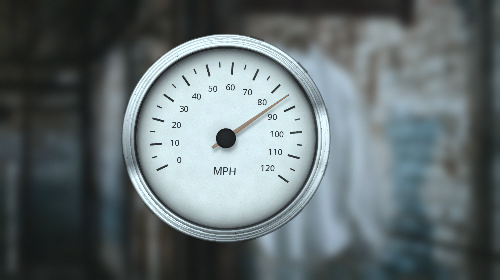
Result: 85
